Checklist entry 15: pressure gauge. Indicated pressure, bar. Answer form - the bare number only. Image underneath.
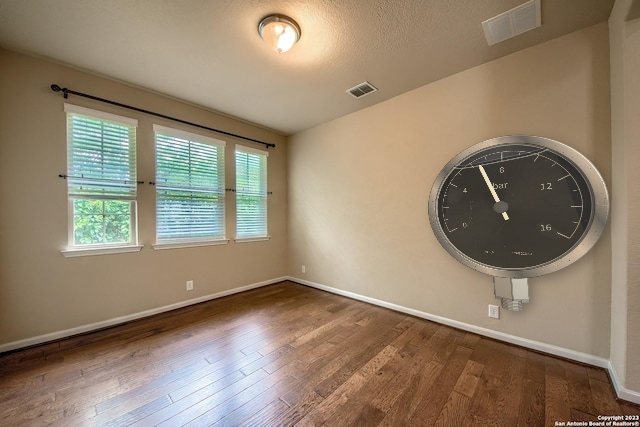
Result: 6.5
